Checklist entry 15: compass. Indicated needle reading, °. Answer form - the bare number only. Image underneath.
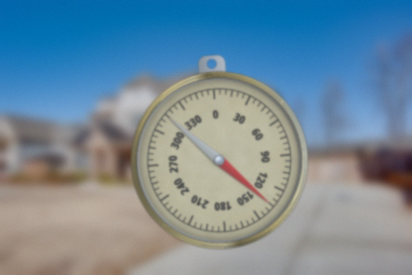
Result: 135
